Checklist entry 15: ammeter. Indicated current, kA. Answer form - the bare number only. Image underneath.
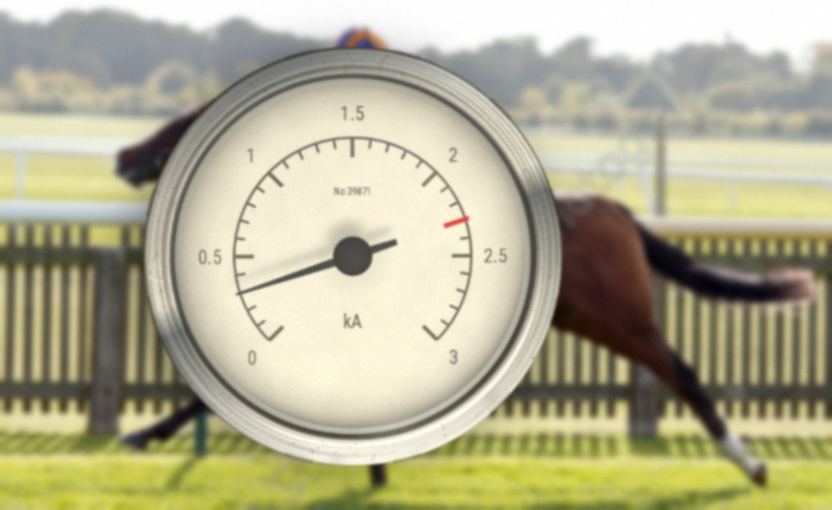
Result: 0.3
